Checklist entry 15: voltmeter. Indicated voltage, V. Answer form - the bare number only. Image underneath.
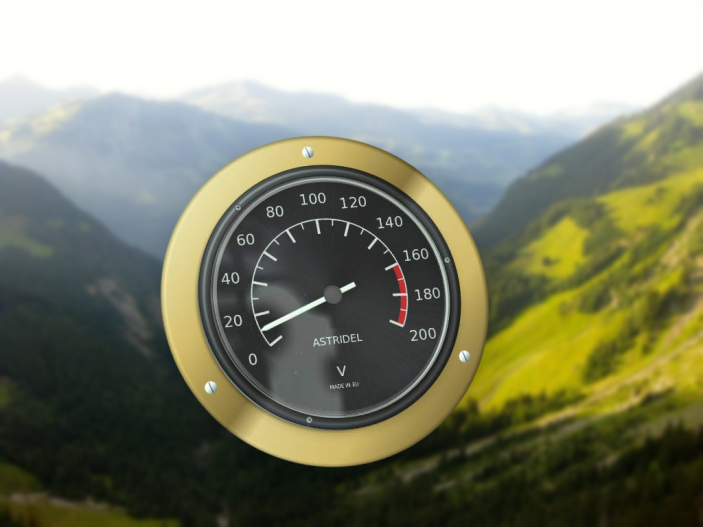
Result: 10
